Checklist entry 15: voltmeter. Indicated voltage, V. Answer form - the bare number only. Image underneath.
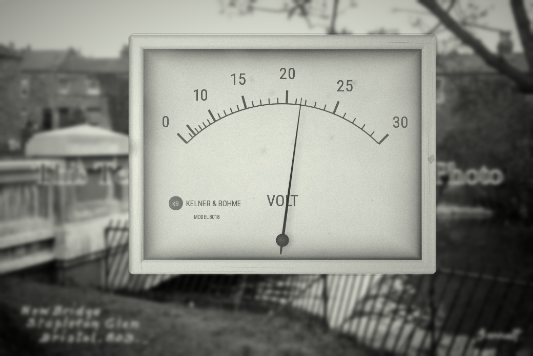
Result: 21.5
